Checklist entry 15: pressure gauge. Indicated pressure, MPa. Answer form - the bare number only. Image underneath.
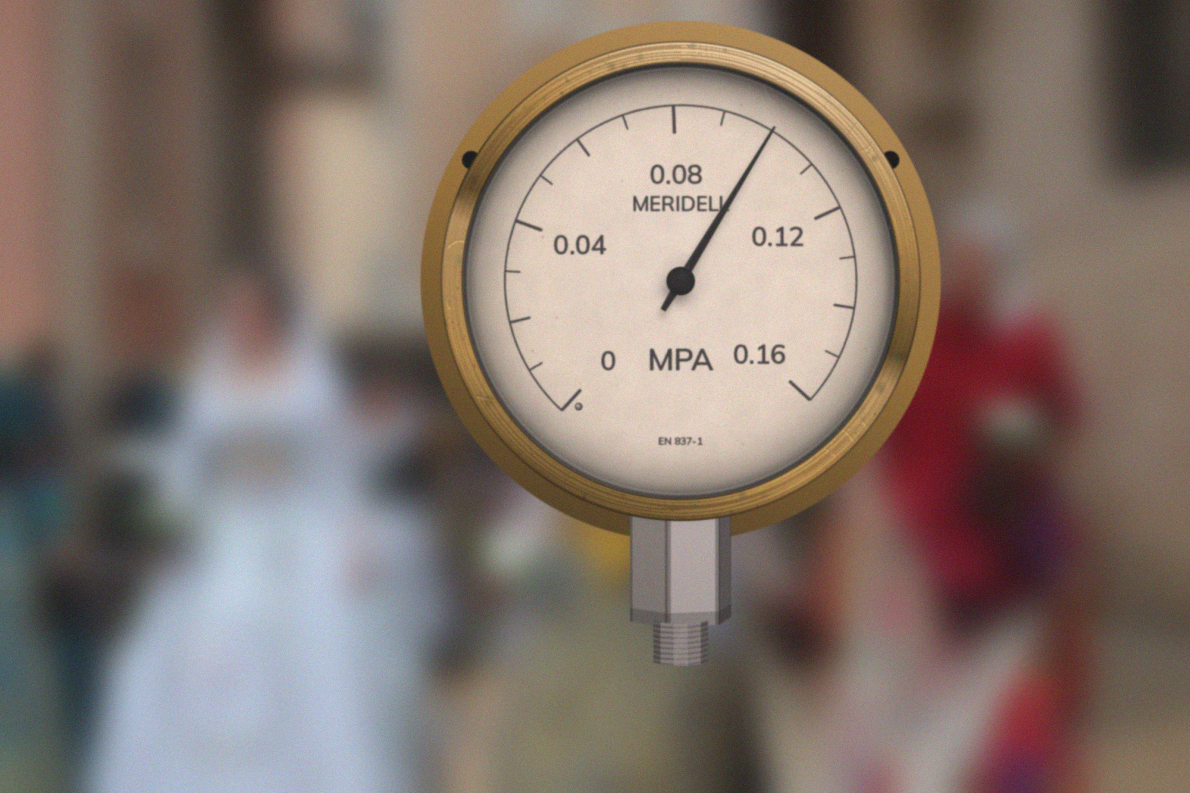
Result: 0.1
